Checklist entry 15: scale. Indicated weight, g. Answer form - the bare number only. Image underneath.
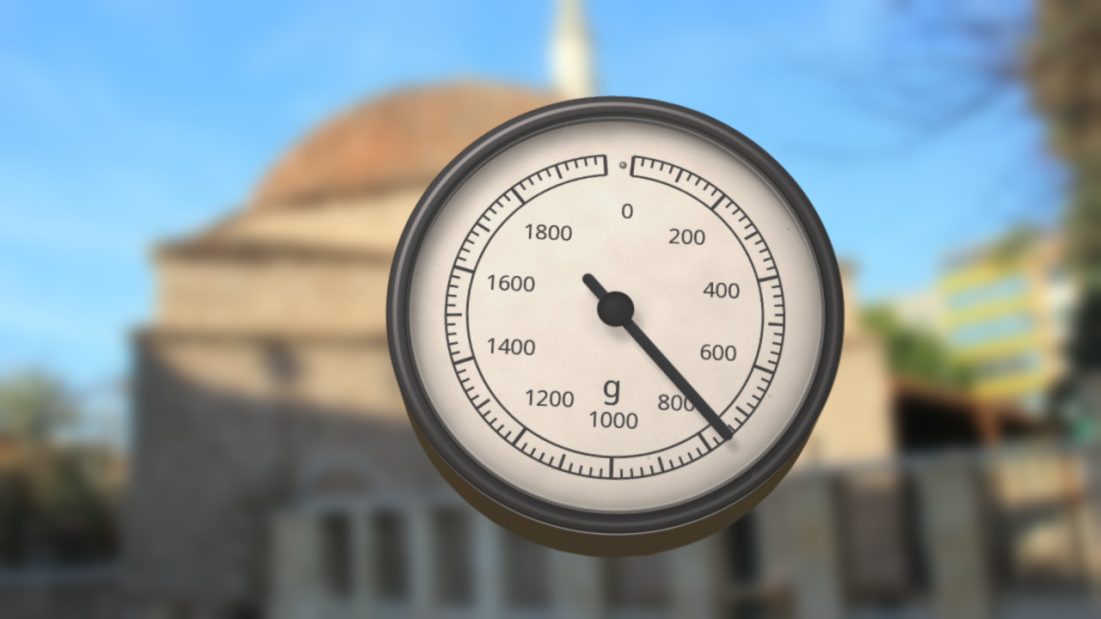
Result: 760
